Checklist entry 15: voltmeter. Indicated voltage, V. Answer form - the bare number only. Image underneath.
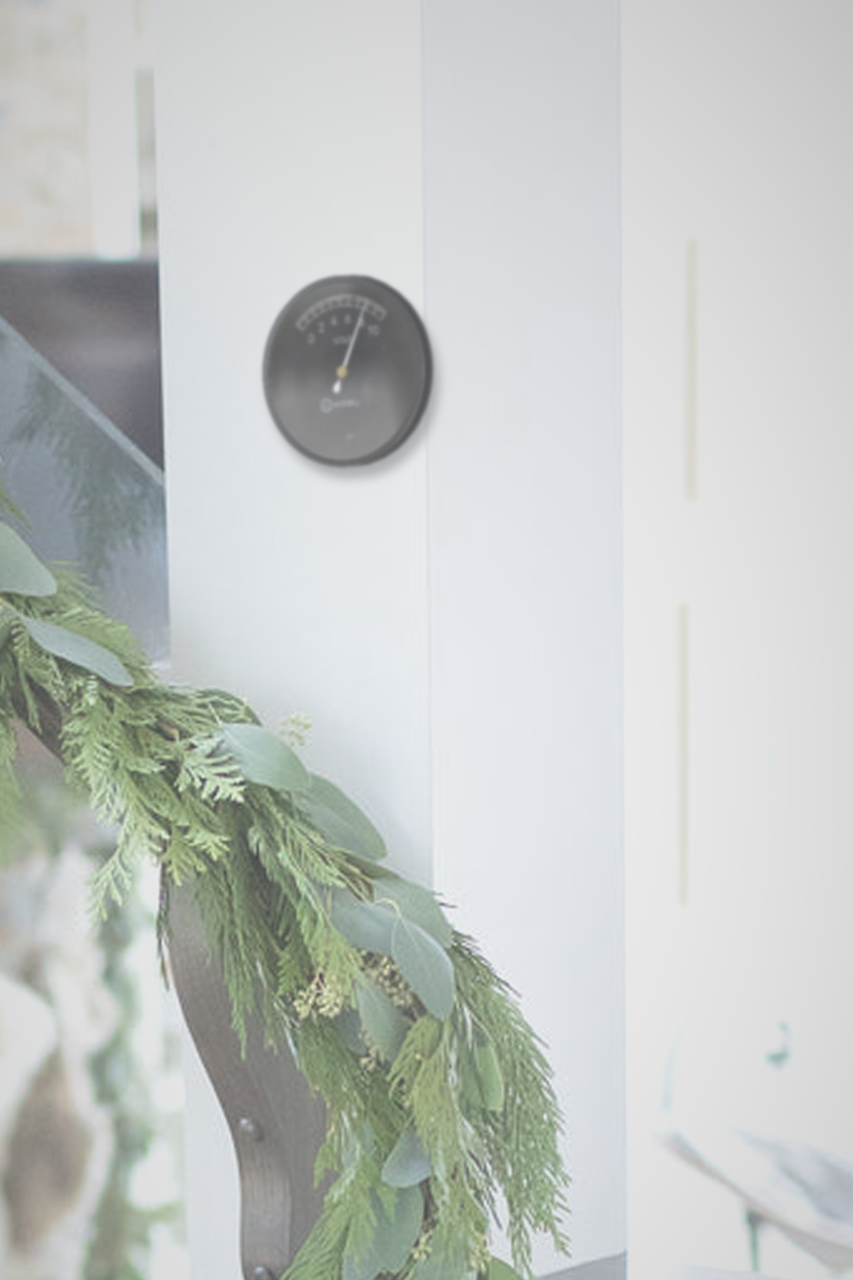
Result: 8
